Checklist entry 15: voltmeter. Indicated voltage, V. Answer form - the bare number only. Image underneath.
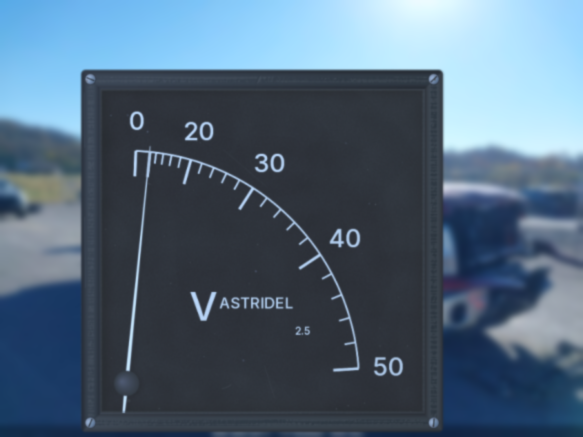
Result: 10
